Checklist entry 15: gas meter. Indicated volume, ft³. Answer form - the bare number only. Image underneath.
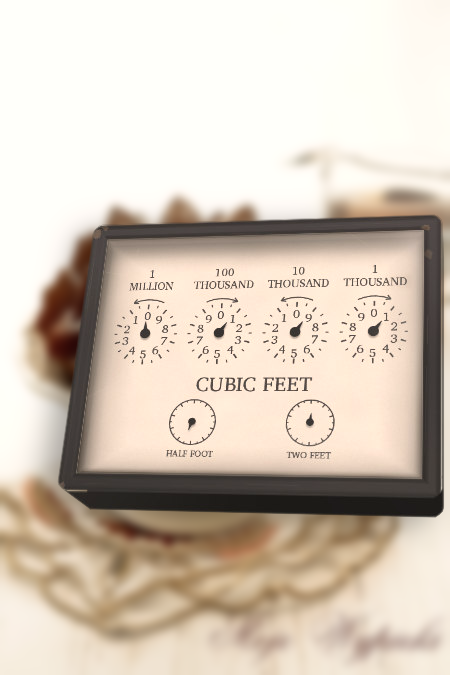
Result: 9100
